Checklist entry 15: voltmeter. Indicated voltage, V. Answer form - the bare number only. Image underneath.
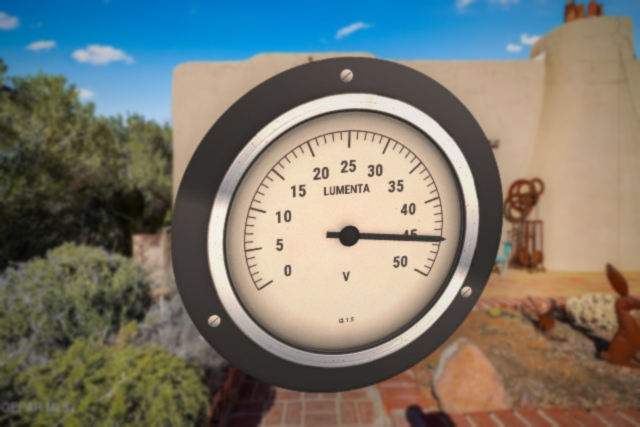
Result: 45
